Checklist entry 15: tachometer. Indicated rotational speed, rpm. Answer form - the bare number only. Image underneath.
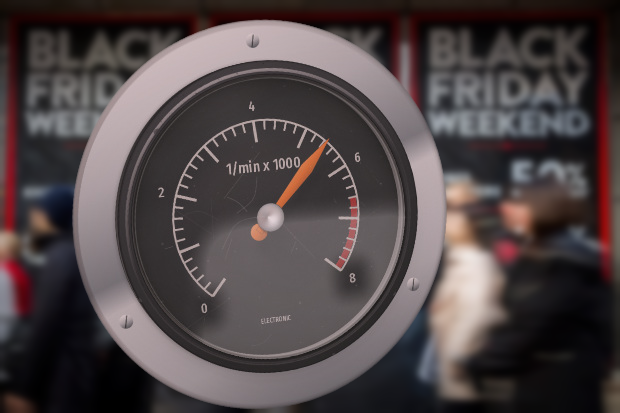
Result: 5400
